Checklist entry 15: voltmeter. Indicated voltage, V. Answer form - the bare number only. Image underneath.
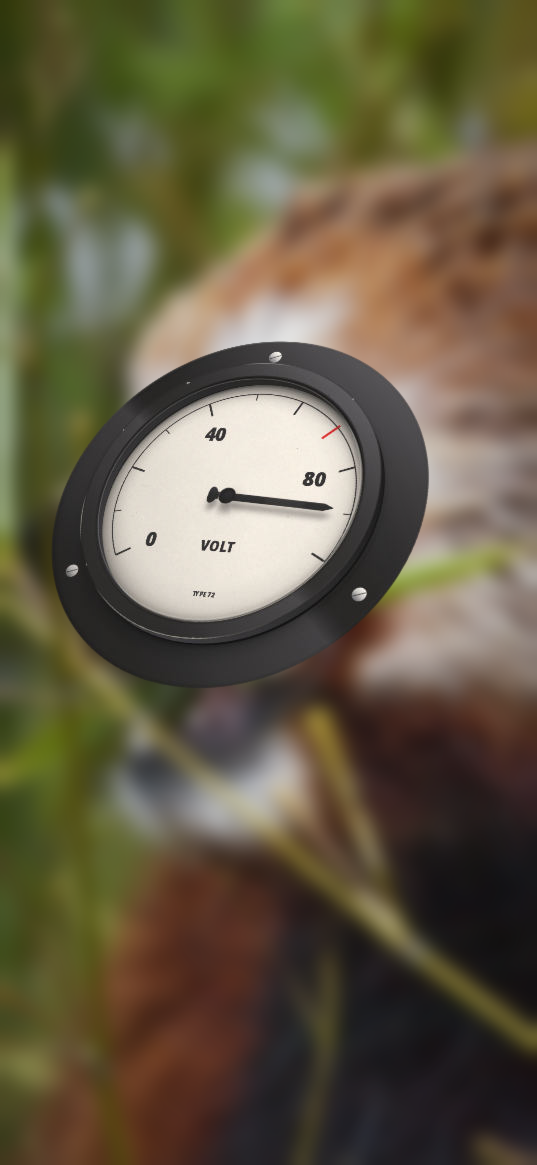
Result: 90
